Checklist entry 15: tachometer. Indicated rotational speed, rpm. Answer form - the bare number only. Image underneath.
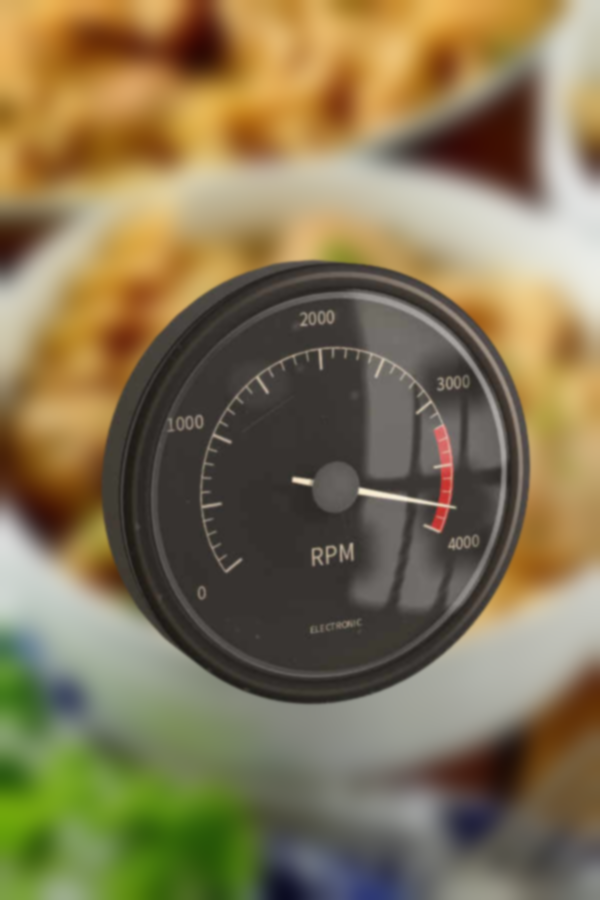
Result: 3800
